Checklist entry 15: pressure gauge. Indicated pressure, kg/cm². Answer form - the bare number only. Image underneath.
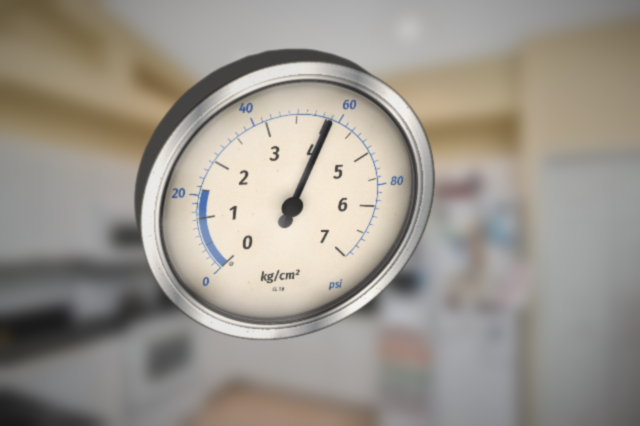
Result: 4
